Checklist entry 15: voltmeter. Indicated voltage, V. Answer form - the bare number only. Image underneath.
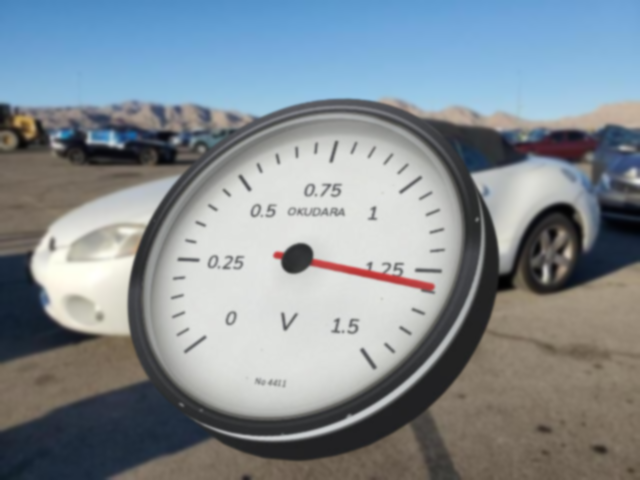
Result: 1.3
